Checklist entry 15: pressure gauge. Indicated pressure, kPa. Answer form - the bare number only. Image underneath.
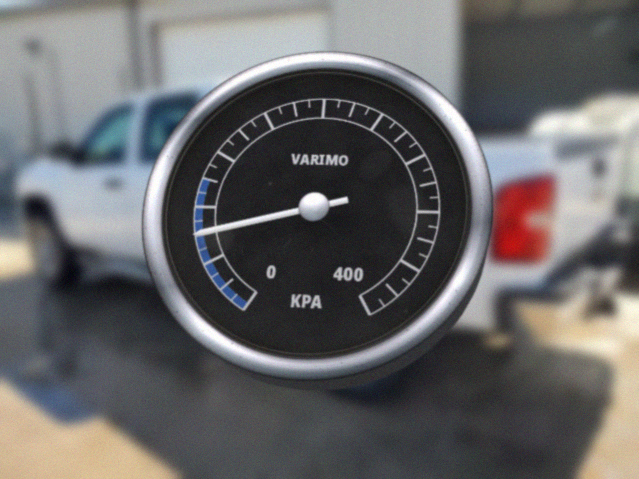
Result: 60
